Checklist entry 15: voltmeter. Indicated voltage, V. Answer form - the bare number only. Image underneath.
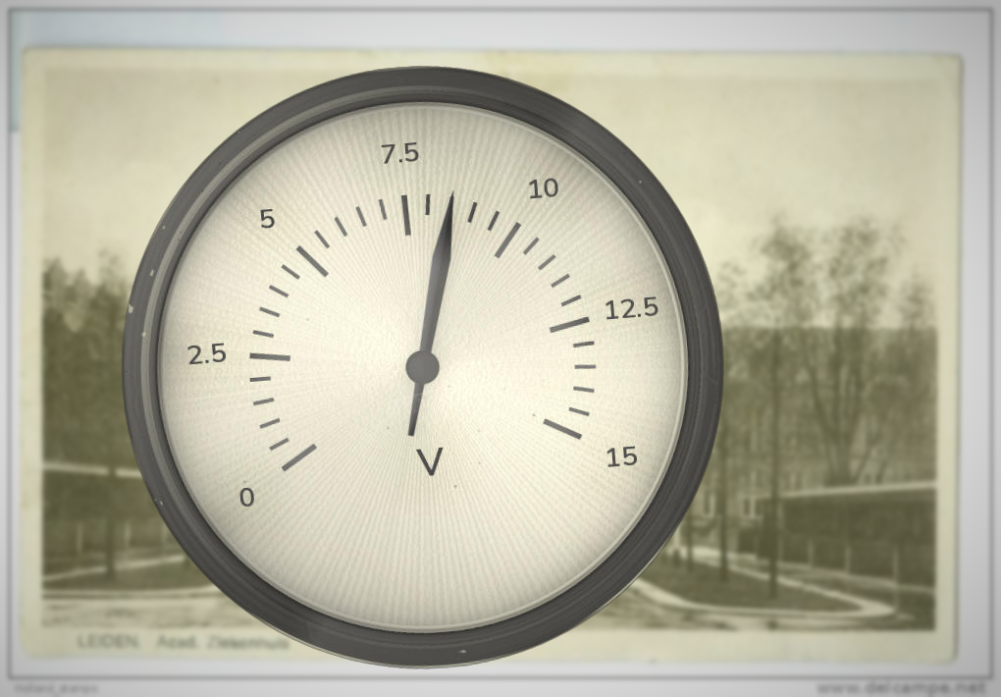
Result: 8.5
